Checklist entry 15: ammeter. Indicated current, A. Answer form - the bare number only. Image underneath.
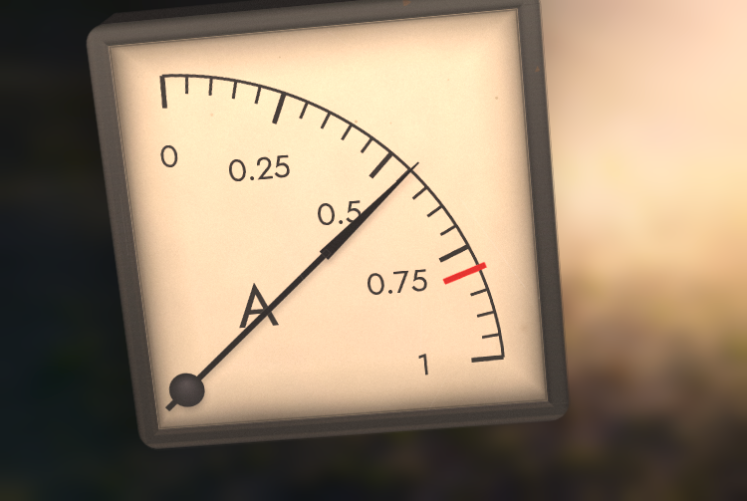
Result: 0.55
